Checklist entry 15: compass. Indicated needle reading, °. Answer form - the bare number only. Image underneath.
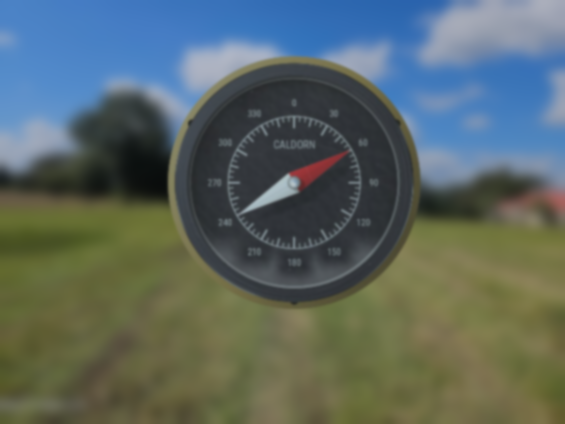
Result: 60
